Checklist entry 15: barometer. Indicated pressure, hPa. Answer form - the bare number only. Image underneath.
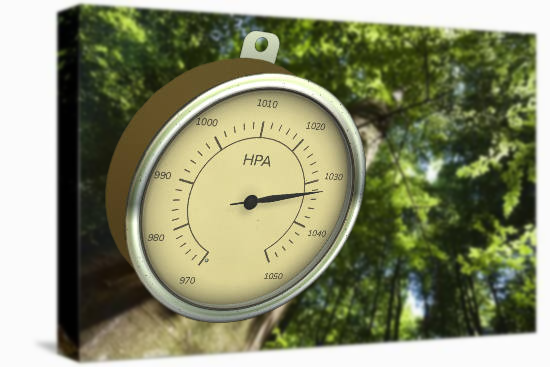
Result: 1032
